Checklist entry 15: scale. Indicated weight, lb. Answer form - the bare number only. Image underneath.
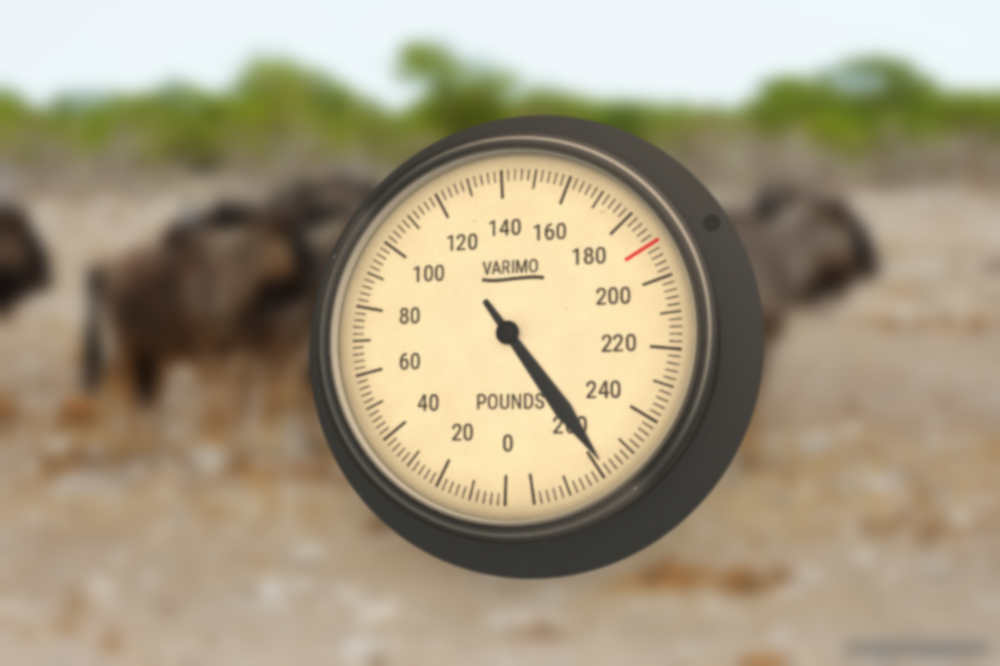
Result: 258
